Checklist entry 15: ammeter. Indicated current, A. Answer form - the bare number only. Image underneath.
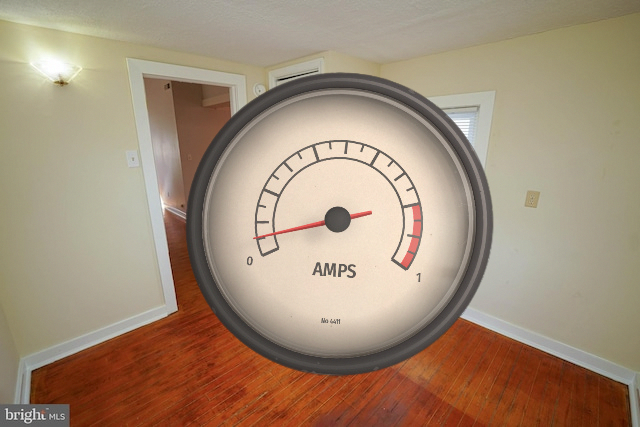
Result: 0.05
